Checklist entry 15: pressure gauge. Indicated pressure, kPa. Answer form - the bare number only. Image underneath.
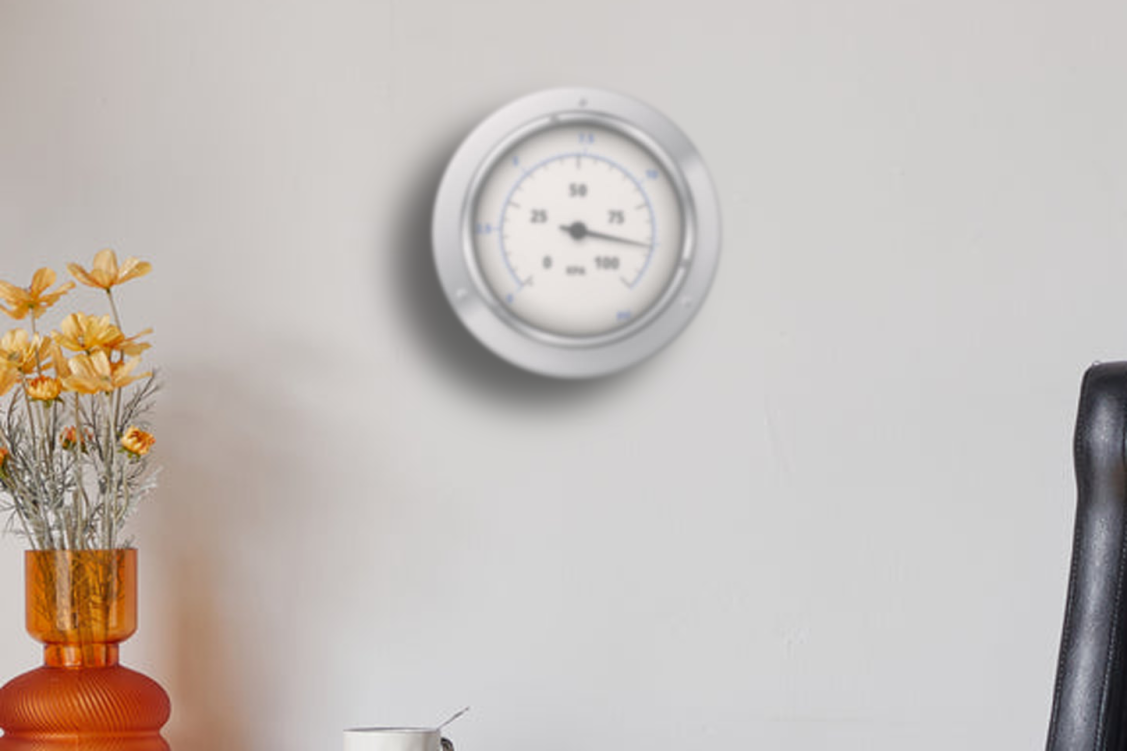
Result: 87.5
